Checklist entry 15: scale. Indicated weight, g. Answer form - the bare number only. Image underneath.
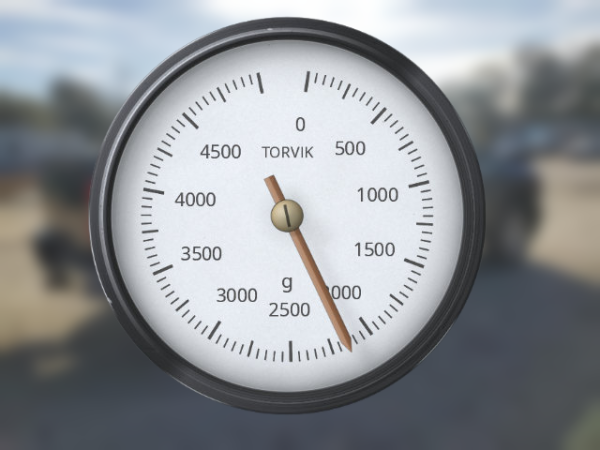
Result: 2150
